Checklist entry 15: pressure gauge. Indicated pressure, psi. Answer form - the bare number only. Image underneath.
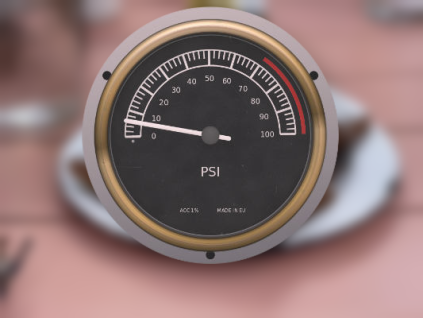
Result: 6
